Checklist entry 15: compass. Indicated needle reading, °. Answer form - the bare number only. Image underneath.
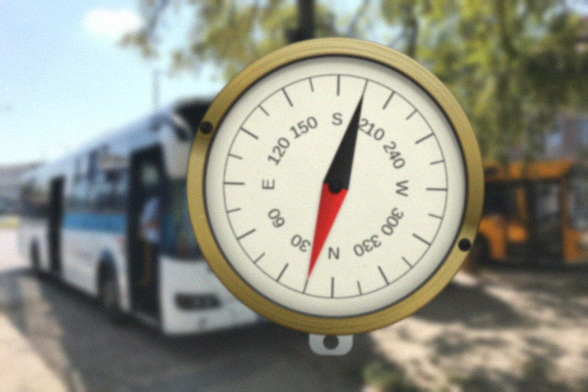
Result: 15
